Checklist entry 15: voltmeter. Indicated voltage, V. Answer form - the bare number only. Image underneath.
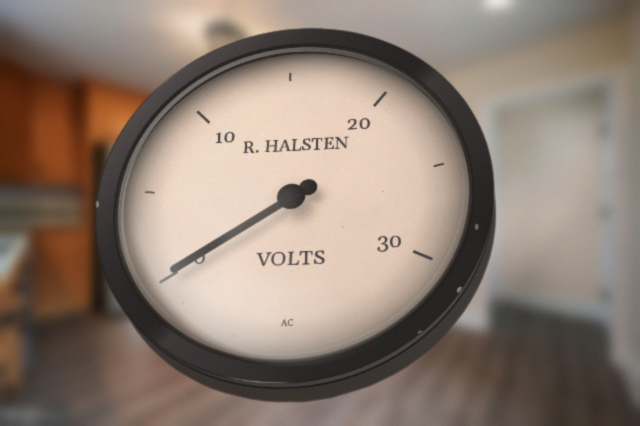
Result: 0
